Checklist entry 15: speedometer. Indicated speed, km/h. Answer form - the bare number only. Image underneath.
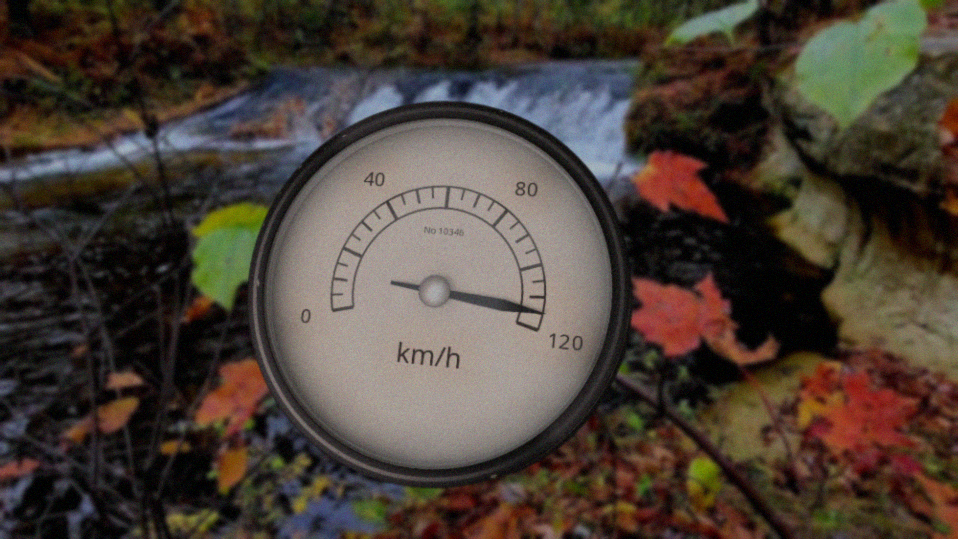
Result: 115
